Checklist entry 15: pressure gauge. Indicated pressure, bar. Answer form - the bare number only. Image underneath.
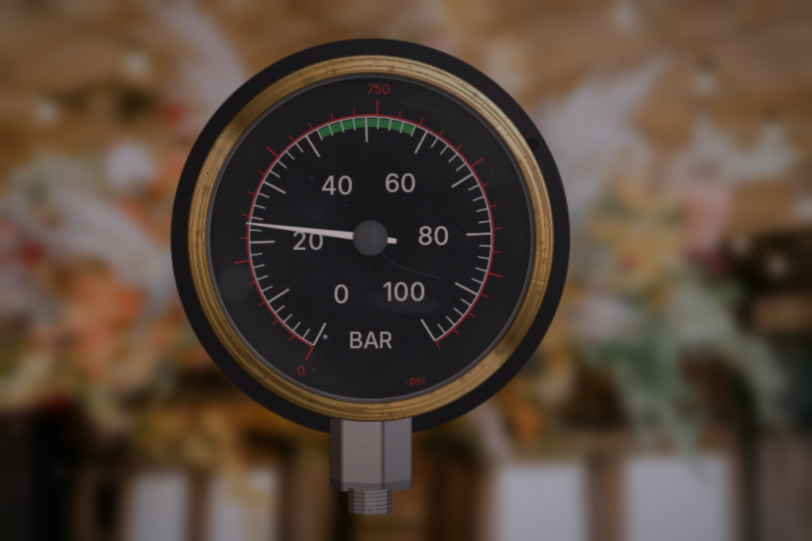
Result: 23
